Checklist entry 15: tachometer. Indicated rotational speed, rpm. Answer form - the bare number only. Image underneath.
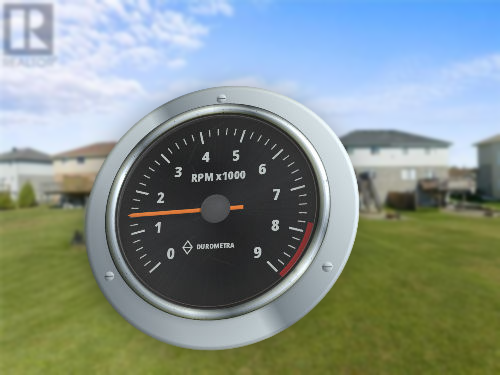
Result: 1400
